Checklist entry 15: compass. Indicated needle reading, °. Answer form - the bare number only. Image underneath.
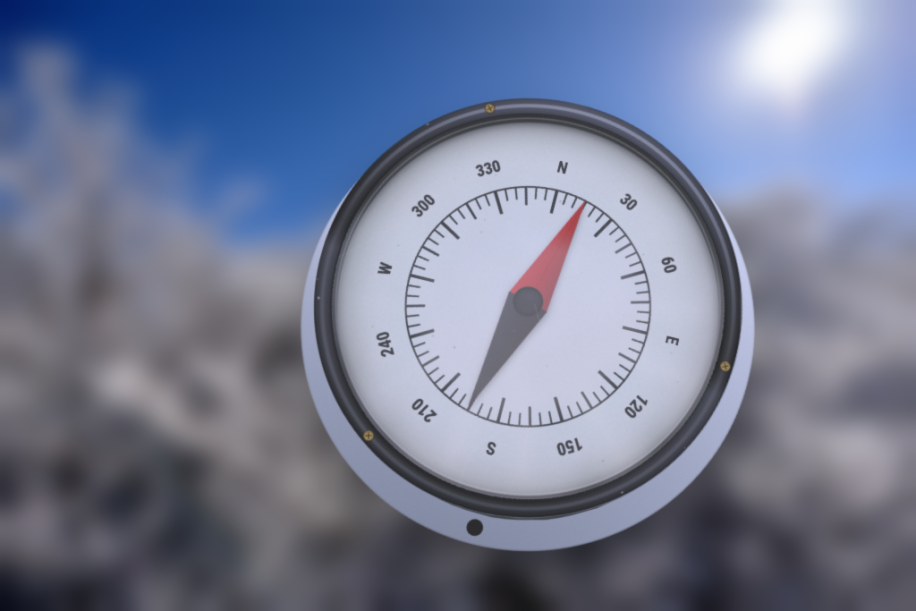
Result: 15
